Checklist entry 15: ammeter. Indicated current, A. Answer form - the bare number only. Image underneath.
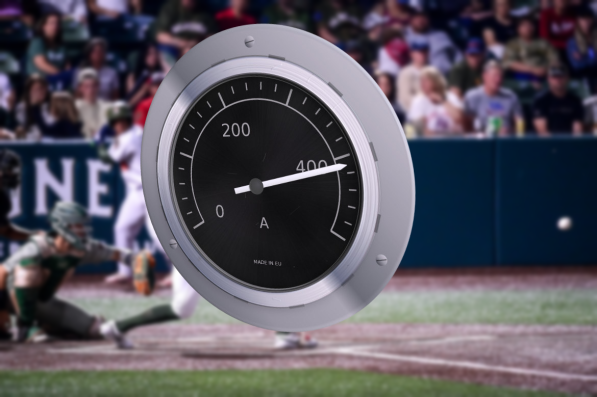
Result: 410
